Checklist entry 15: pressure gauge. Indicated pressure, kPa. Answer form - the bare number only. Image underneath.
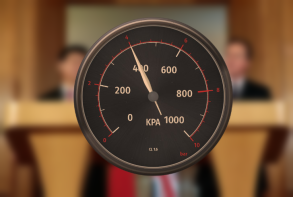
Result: 400
